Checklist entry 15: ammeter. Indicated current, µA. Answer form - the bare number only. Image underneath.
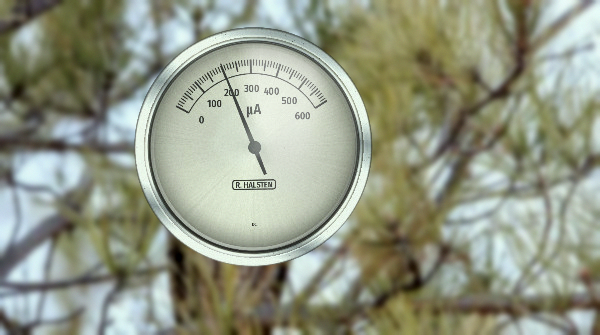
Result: 200
